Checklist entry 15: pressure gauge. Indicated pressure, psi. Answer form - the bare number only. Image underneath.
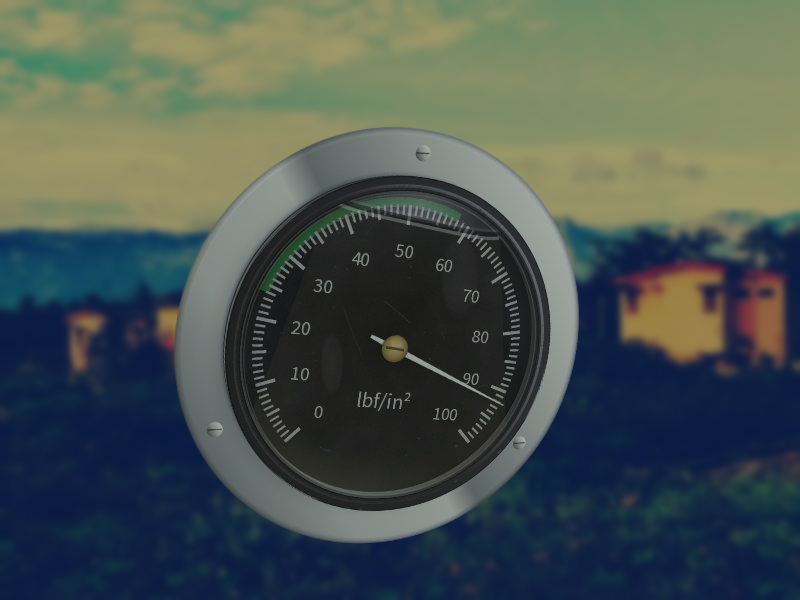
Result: 92
